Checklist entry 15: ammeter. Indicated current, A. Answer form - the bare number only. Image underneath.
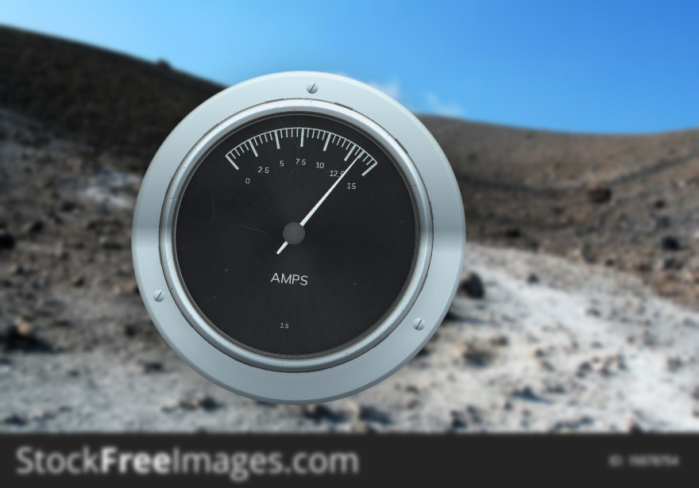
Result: 13.5
